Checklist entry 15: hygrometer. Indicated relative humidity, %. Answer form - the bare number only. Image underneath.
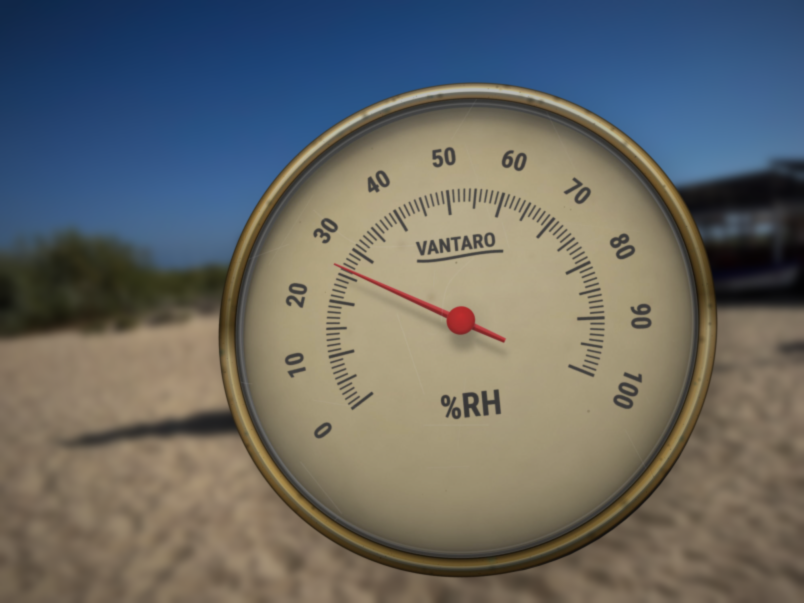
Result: 26
